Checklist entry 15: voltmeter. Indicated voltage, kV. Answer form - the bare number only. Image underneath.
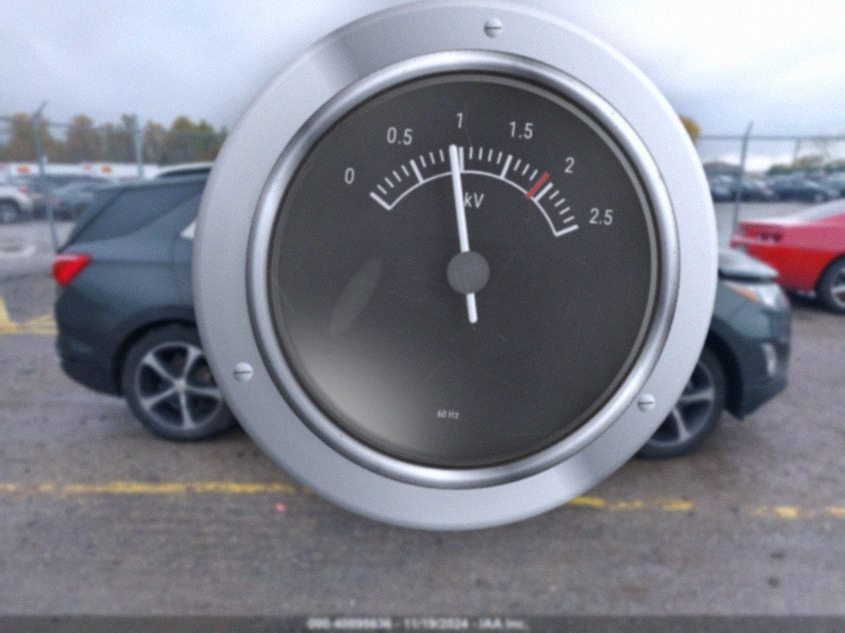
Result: 0.9
